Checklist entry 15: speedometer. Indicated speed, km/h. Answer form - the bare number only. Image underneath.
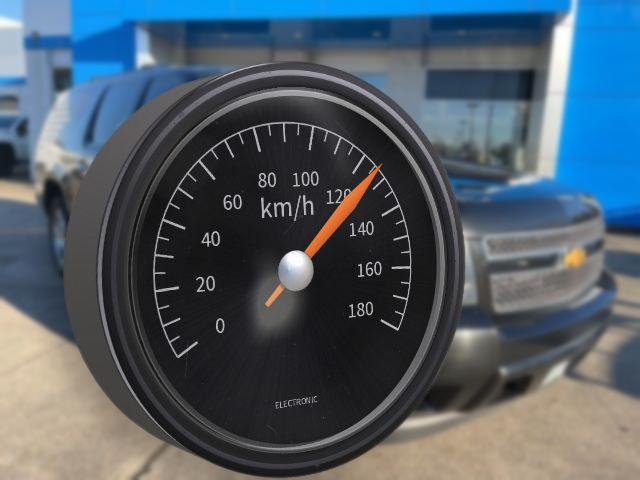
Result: 125
